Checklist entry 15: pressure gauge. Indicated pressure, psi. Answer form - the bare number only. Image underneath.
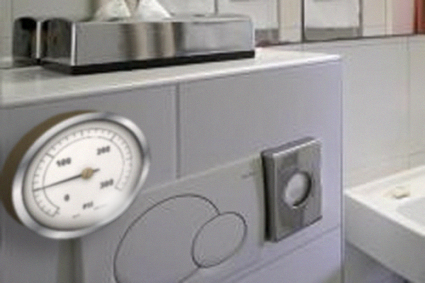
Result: 50
